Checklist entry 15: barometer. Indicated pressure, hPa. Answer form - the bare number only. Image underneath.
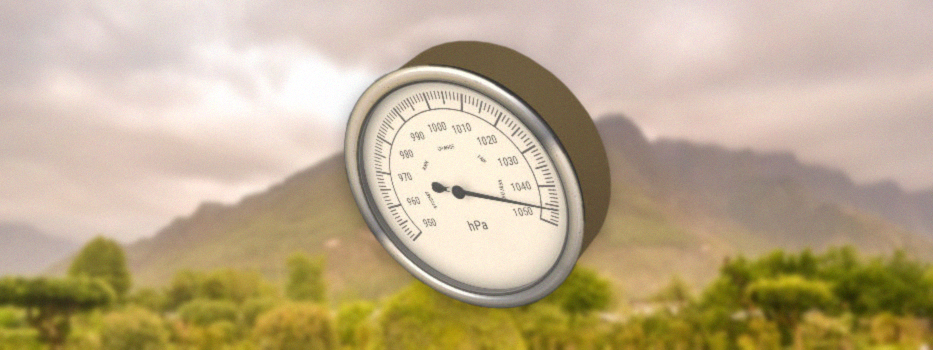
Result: 1045
